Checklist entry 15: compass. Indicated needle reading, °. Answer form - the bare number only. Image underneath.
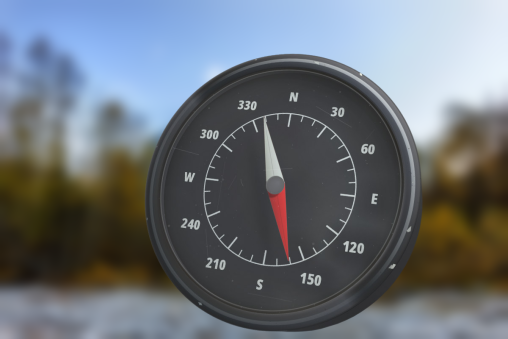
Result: 160
